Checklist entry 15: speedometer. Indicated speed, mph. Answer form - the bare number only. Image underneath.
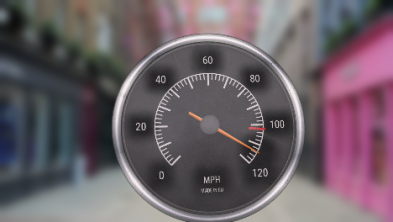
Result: 114
